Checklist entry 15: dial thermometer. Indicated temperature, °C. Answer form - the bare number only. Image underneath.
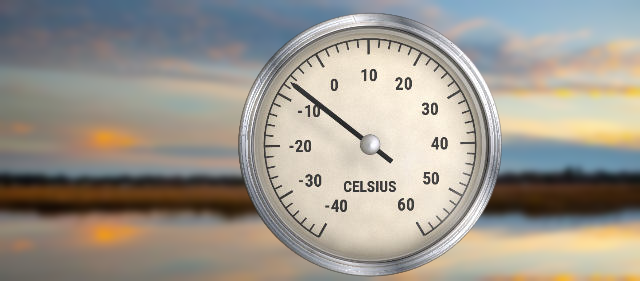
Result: -7
